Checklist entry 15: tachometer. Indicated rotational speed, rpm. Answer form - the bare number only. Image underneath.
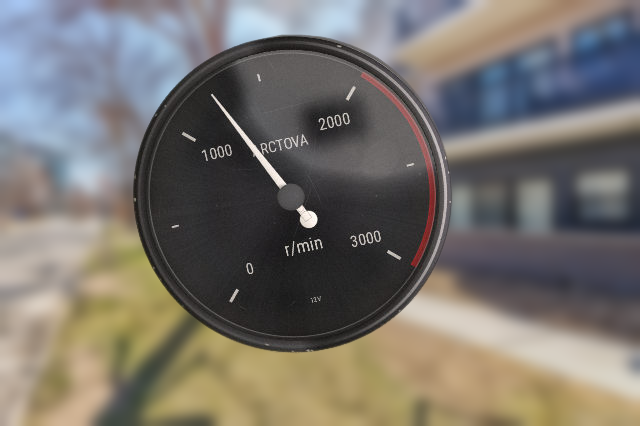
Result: 1250
